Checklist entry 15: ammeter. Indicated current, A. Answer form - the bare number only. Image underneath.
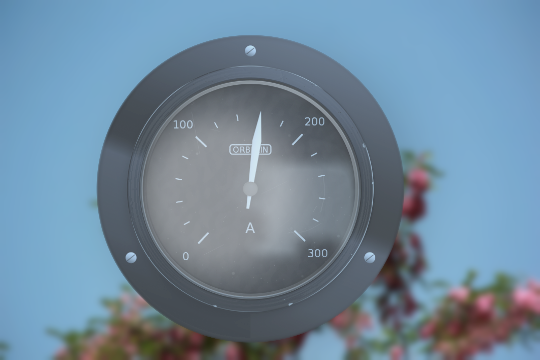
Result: 160
